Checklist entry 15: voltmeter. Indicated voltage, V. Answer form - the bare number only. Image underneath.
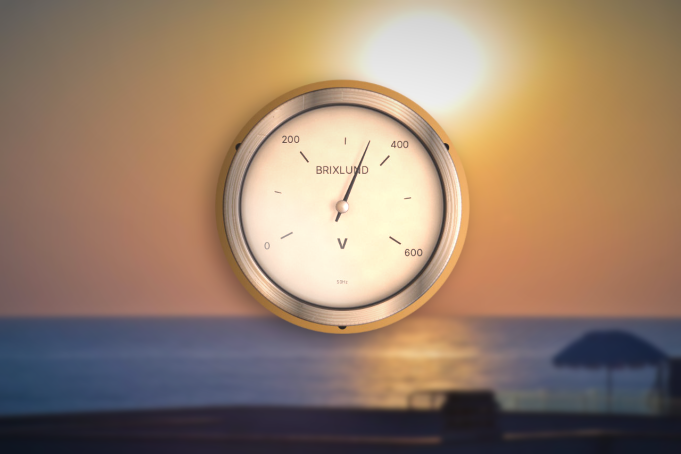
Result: 350
